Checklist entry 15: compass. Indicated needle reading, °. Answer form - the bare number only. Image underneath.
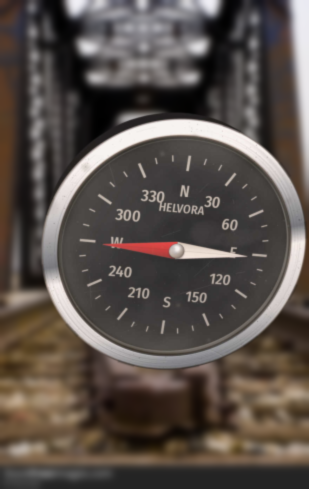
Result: 270
